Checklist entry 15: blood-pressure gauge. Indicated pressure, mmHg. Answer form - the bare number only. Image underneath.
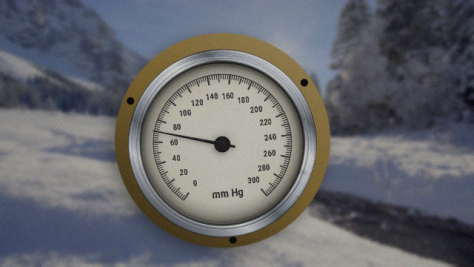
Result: 70
